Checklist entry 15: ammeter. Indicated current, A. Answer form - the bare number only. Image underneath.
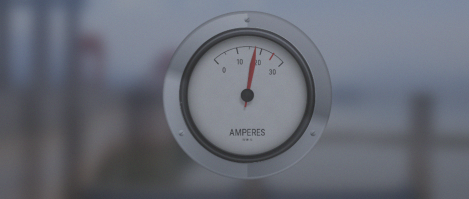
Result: 17.5
